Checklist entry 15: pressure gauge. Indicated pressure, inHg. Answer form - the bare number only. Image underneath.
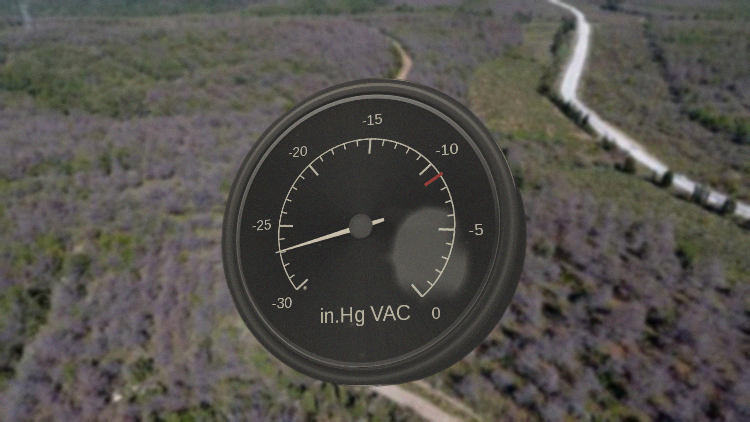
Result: -27
